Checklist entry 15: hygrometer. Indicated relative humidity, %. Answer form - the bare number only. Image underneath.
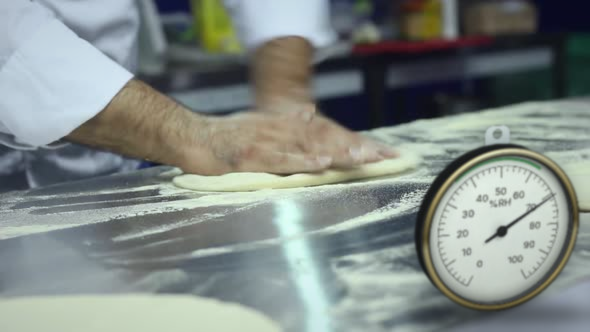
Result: 70
